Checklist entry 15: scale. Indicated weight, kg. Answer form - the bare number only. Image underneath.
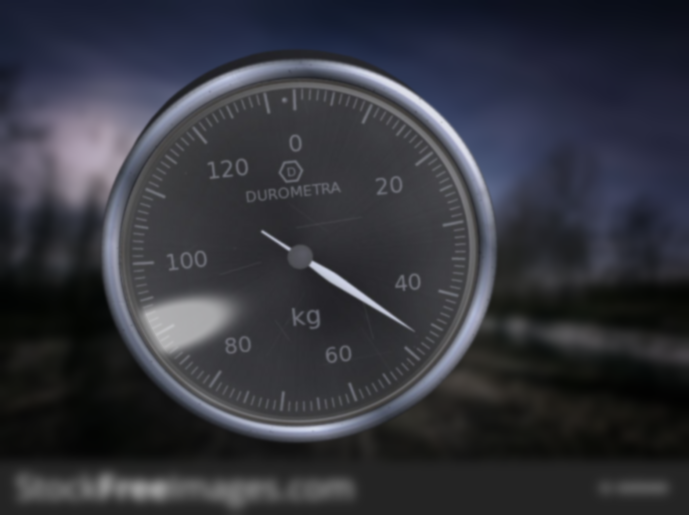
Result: 47
